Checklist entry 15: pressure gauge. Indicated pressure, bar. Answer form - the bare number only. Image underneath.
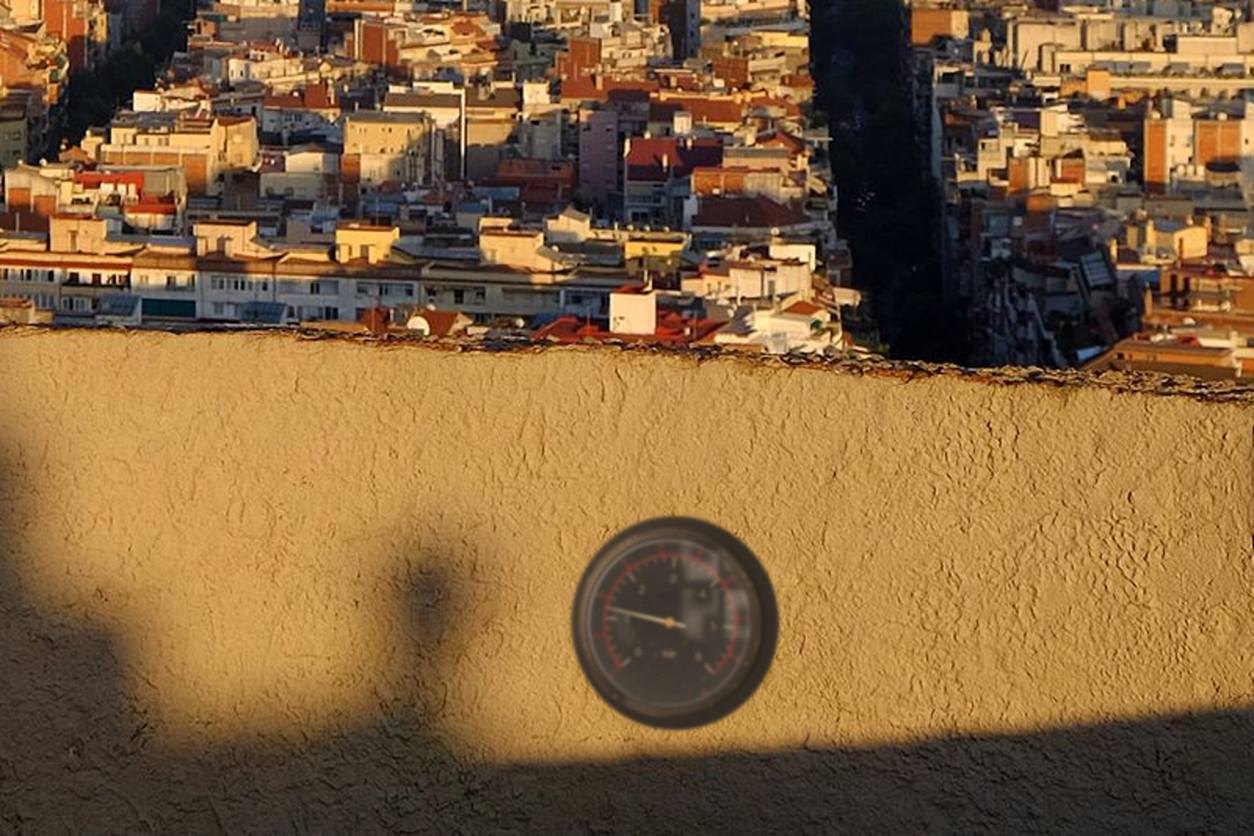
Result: 1.2
